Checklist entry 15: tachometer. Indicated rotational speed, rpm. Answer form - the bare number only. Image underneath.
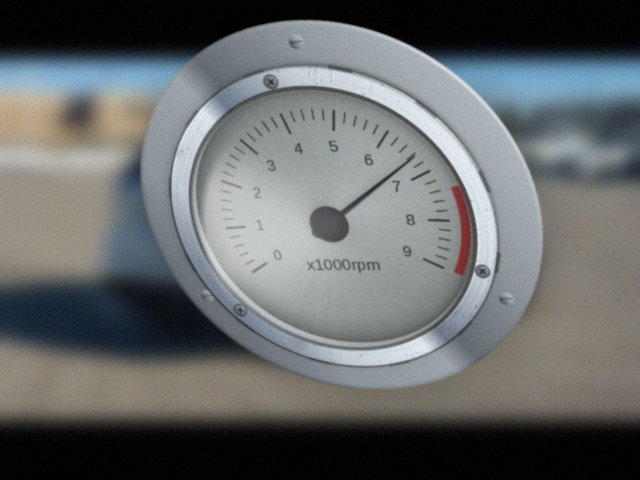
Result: 6600
